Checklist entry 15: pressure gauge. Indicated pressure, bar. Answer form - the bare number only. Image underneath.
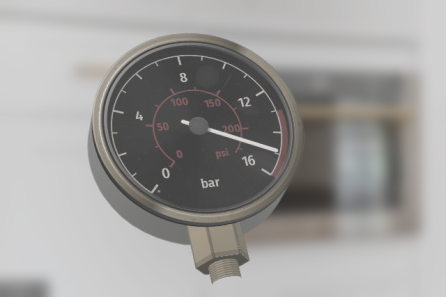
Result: 15
